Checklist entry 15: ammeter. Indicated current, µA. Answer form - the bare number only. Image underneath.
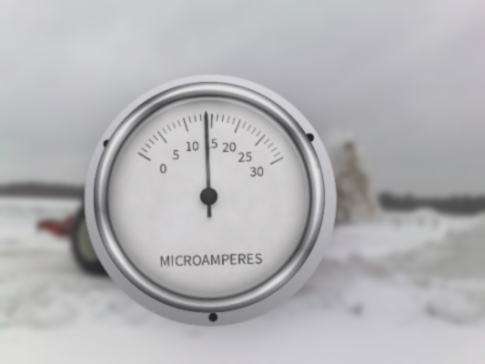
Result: 14
